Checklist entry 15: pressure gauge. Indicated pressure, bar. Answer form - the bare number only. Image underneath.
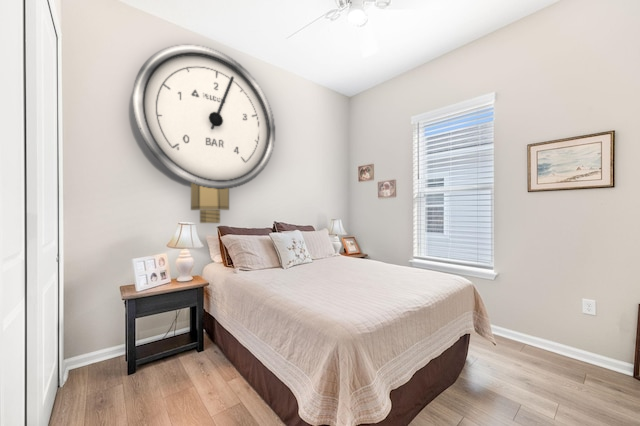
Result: 2.25
